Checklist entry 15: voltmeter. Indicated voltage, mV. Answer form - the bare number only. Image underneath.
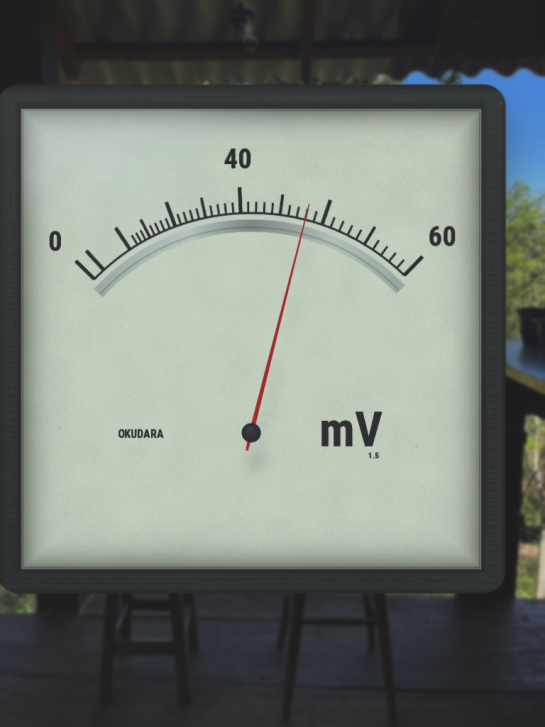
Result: 48
